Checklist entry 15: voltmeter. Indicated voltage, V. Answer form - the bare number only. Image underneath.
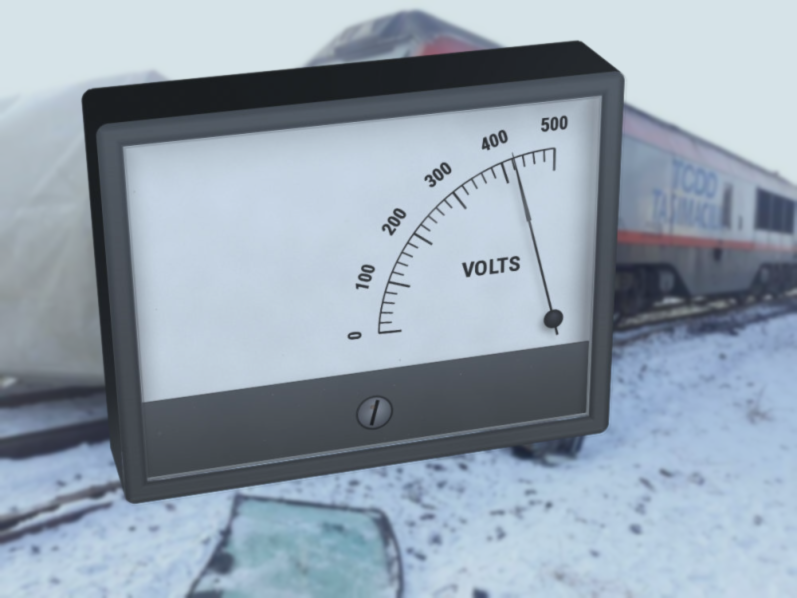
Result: 420
